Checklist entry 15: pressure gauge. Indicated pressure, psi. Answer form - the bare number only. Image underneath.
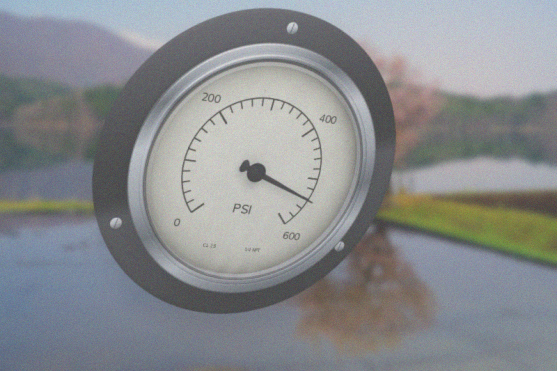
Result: 540
